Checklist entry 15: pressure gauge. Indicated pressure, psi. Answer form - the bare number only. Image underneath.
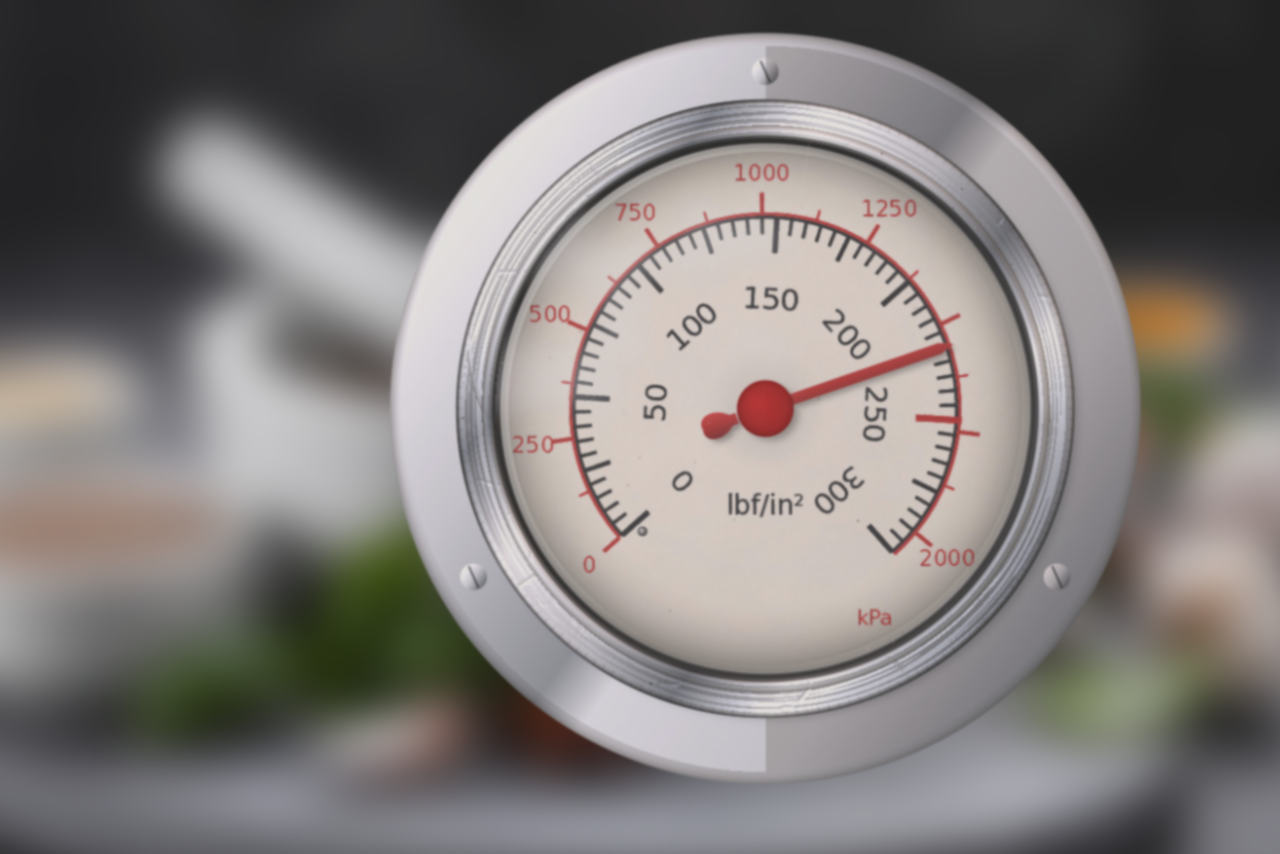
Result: 225
